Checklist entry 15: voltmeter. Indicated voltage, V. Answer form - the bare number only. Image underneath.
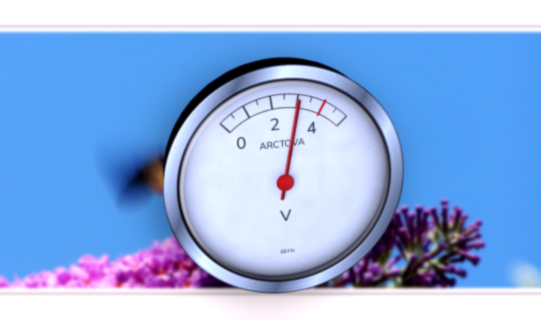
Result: 3
